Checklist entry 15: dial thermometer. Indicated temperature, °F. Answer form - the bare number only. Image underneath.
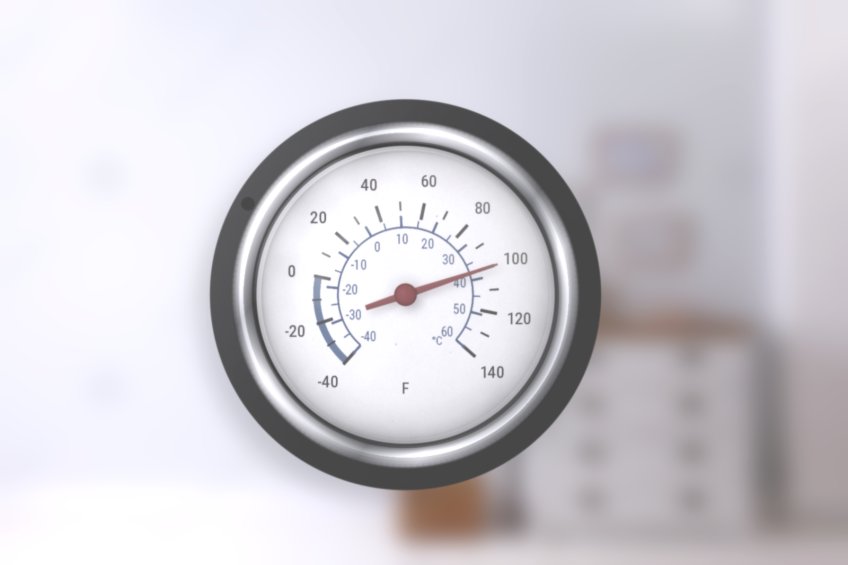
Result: 100
